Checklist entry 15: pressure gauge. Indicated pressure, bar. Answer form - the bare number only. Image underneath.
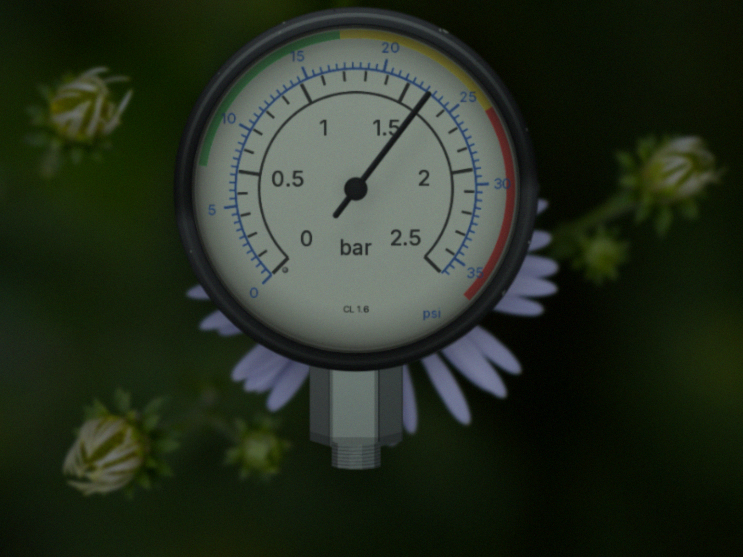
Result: 1.6
